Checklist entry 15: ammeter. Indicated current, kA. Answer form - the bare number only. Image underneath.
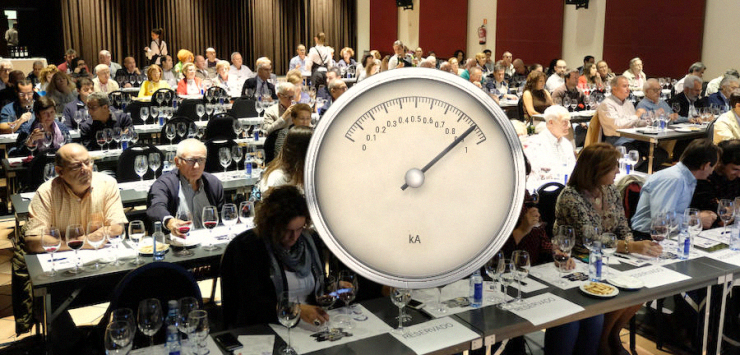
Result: 0.9
